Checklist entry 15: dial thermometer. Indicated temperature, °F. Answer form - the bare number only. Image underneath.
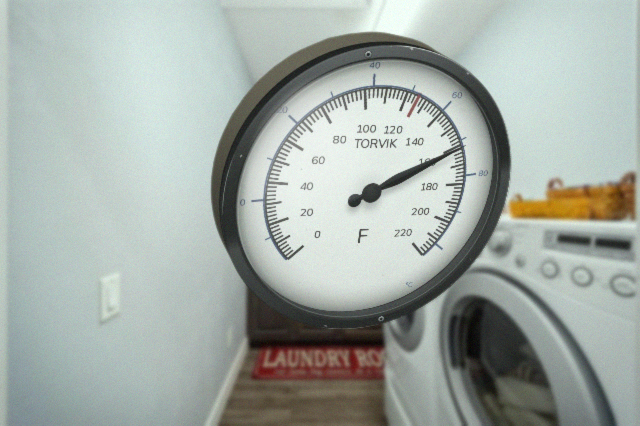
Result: 160
